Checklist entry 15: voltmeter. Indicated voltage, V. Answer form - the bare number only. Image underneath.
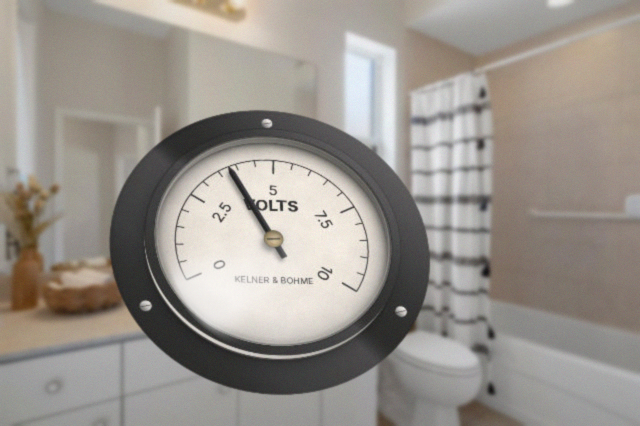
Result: 3.75
